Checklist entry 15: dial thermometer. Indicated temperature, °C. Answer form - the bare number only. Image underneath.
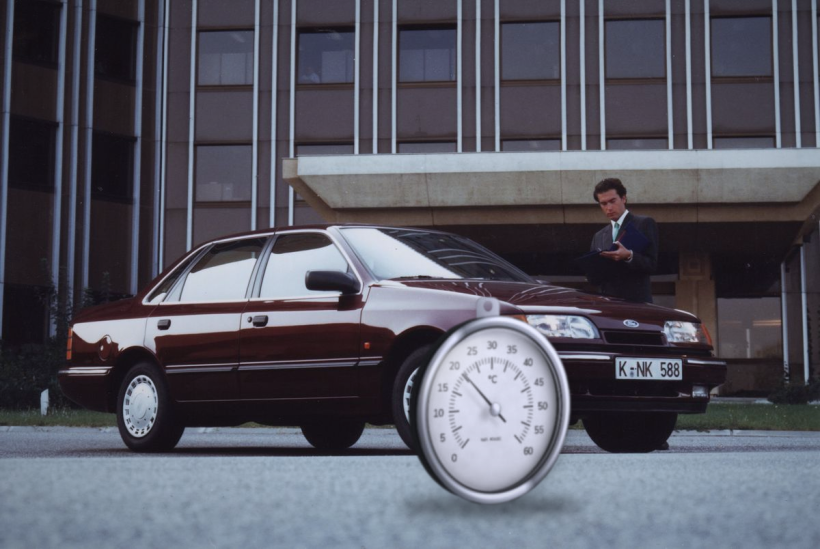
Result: 20
